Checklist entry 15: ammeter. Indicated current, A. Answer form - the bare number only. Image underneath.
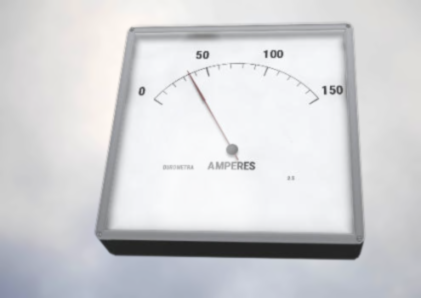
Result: 35
